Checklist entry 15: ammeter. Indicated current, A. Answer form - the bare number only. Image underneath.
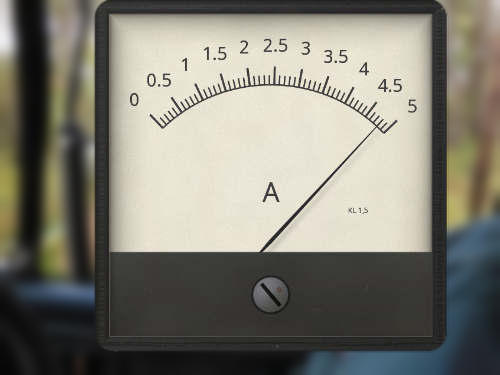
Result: 4.8
